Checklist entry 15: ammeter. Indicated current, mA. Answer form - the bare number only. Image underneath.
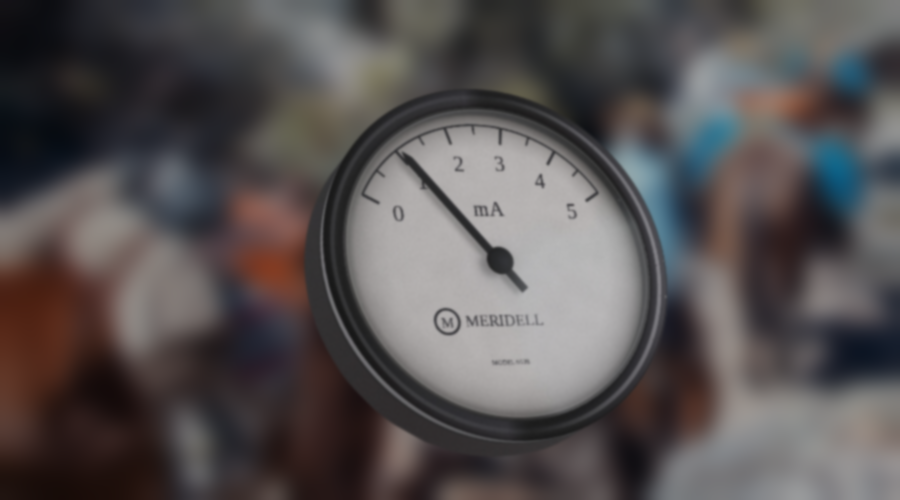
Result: 1
